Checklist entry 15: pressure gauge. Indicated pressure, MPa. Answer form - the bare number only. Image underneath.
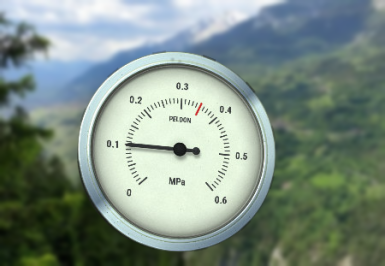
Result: 0.1
